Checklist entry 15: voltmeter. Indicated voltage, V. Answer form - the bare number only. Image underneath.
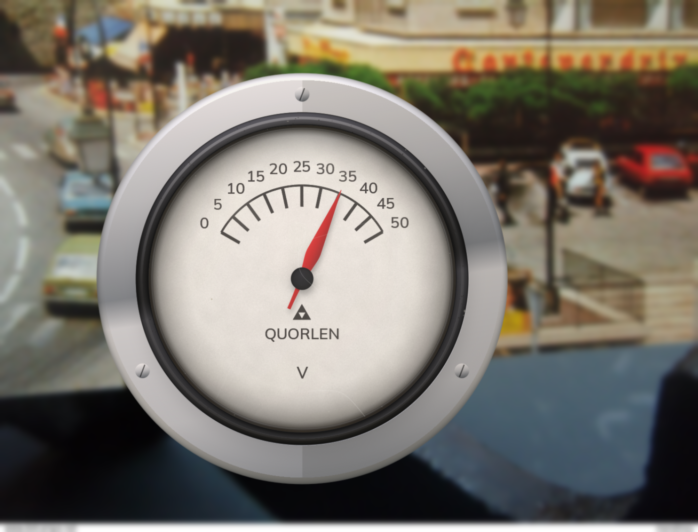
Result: 35
